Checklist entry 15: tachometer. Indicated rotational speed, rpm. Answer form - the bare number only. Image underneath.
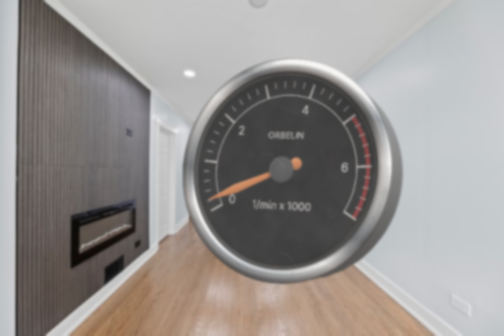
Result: 200
